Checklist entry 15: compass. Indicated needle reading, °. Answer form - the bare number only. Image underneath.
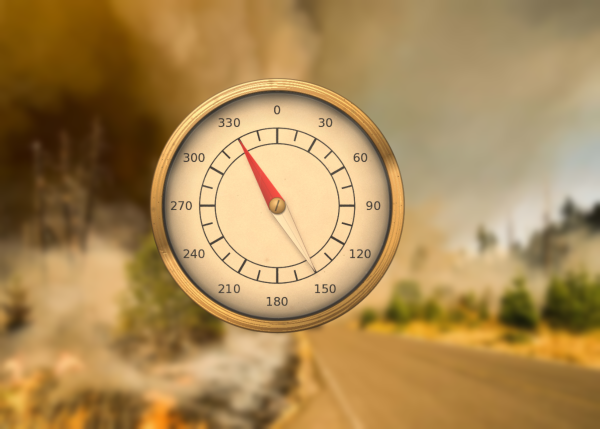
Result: 330
